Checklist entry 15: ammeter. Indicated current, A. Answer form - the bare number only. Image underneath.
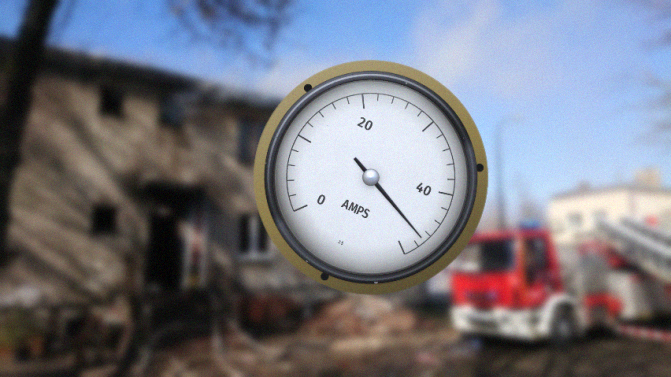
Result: 47
